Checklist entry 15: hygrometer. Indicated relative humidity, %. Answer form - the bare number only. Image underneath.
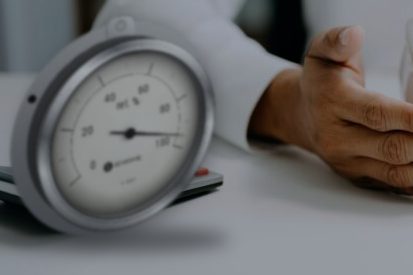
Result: 95
